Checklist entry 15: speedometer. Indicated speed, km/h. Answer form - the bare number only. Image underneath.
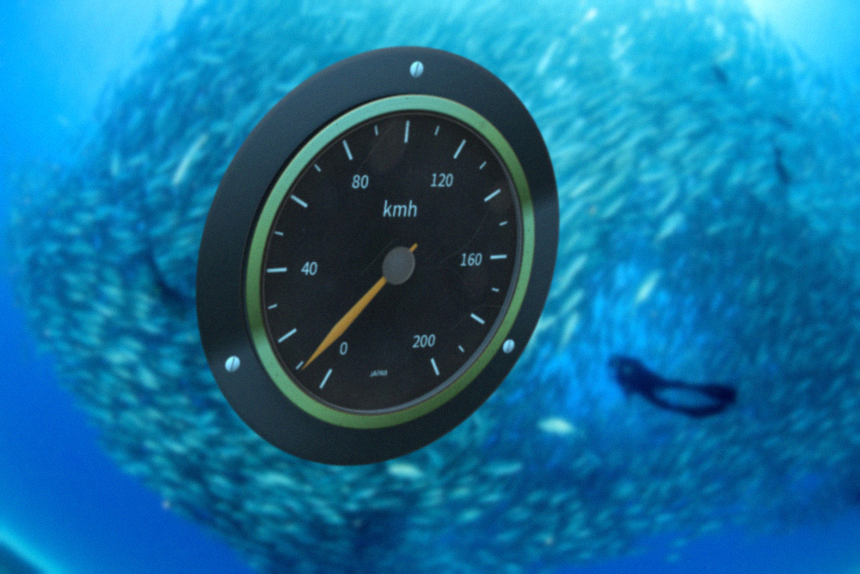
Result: 10
